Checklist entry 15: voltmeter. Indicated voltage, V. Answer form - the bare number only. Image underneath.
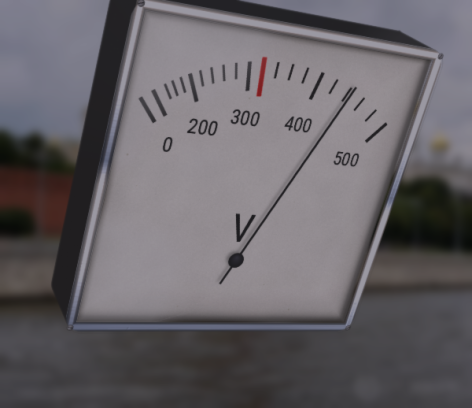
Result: 440
